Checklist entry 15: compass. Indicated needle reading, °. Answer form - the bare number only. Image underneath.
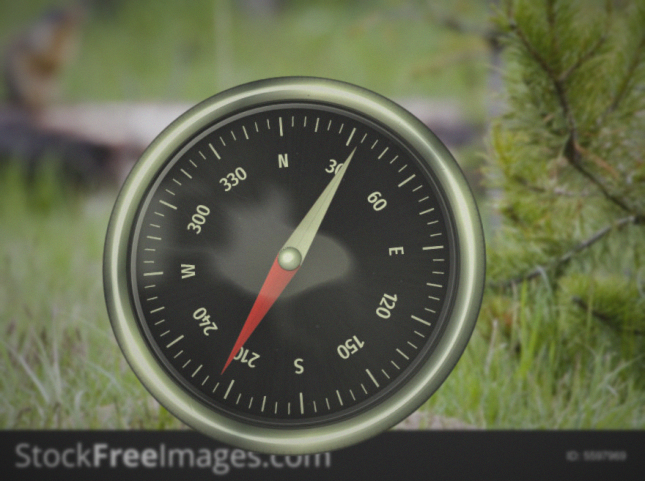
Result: 215
